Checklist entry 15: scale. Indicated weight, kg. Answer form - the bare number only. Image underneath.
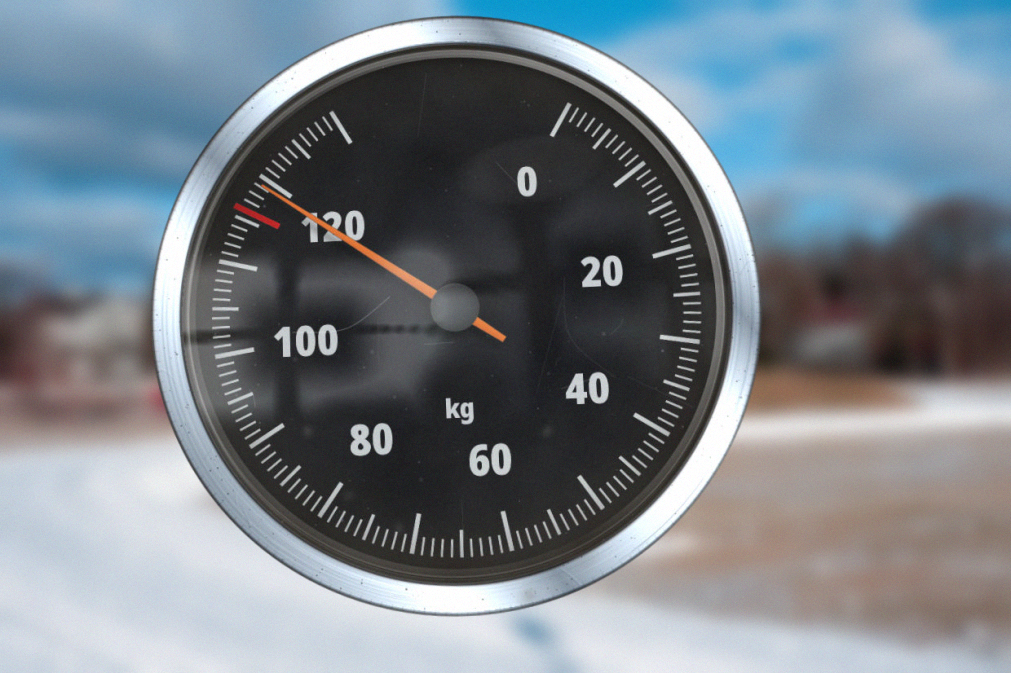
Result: 119
